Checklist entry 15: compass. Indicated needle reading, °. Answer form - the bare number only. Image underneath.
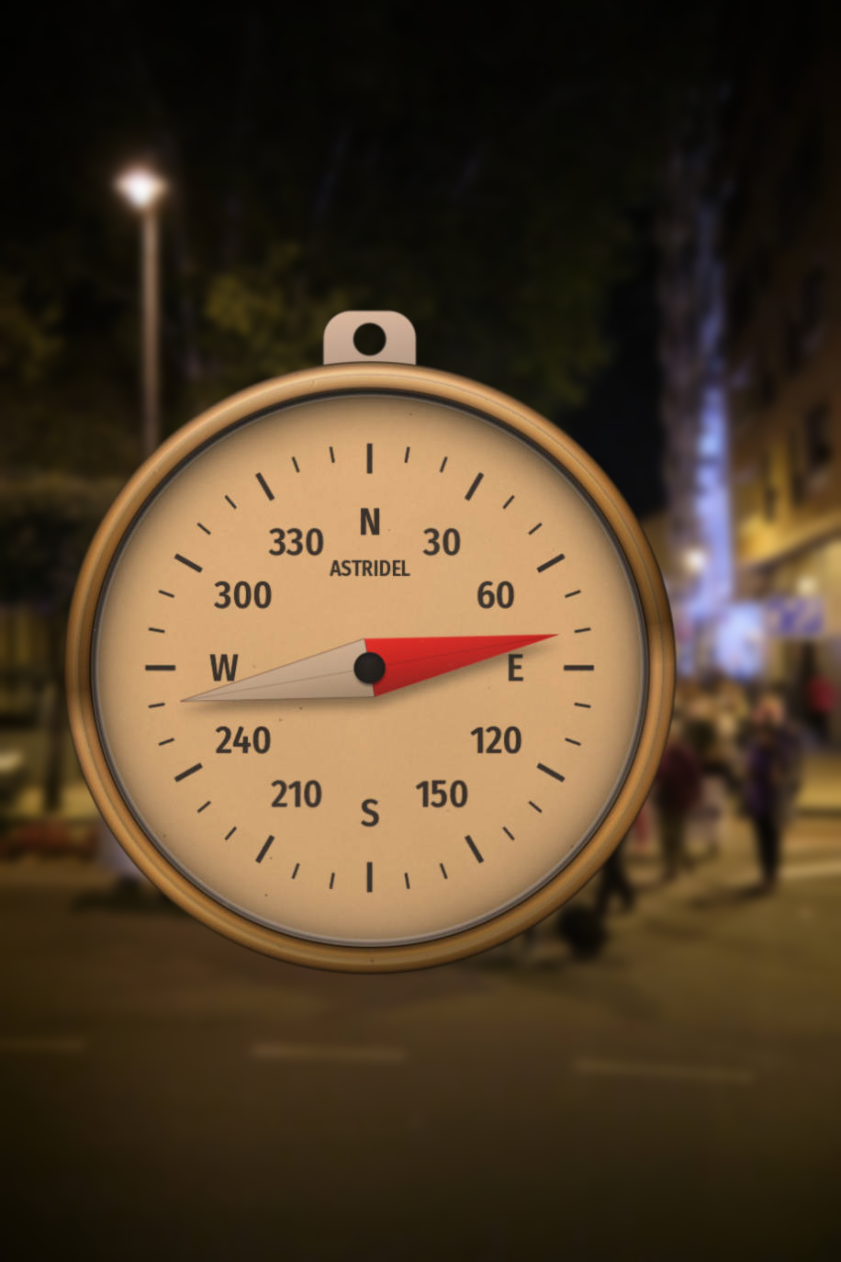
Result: 80
